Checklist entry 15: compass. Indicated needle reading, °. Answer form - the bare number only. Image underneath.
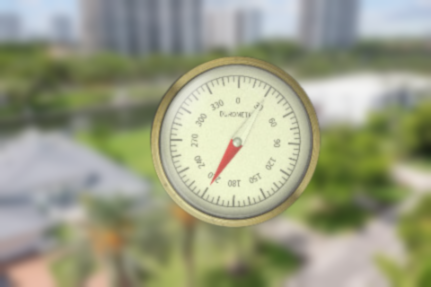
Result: 210
